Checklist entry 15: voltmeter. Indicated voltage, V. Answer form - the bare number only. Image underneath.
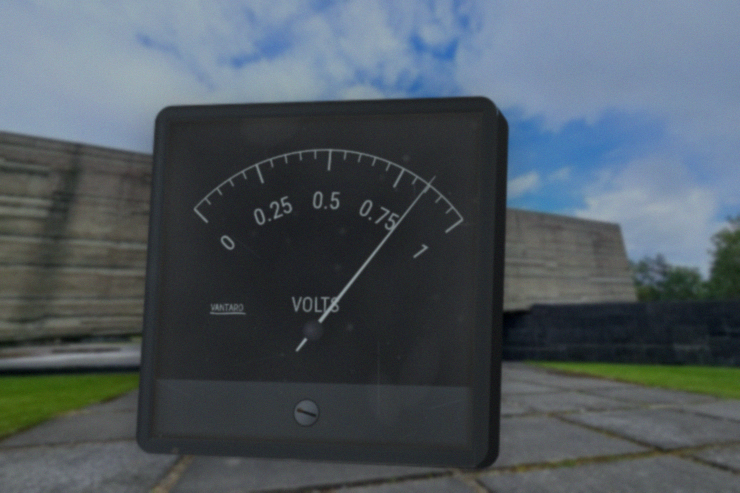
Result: 0.85
